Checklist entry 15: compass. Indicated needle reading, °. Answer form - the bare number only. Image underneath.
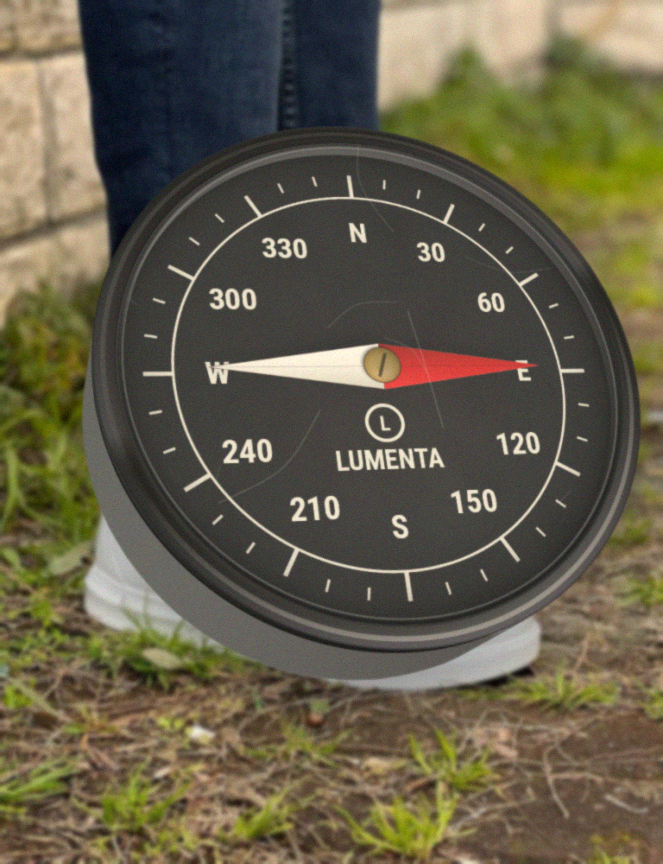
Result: 90
